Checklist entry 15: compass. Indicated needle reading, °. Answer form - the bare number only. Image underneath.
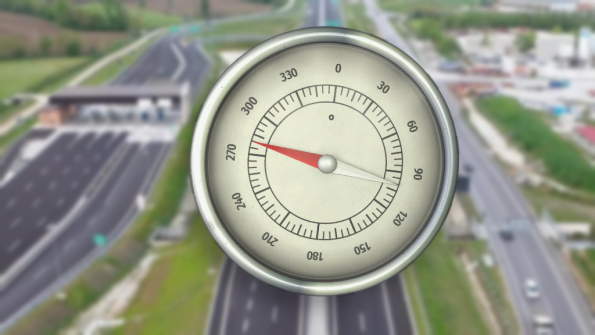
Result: 280
